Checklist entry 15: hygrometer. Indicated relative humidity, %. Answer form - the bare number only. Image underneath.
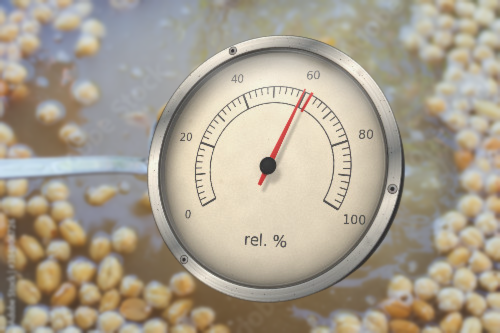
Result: 60
